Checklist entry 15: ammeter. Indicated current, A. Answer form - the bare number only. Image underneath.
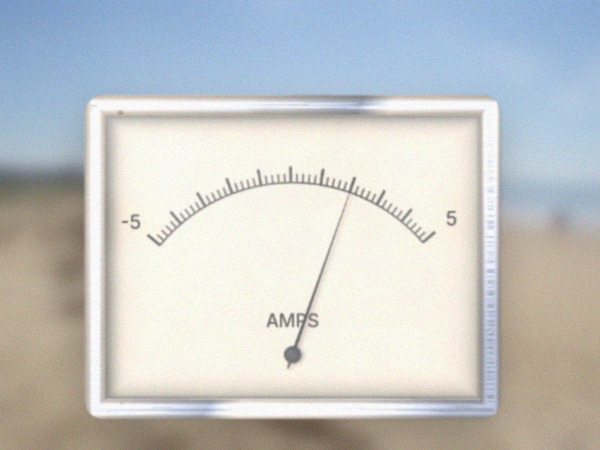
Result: 2
